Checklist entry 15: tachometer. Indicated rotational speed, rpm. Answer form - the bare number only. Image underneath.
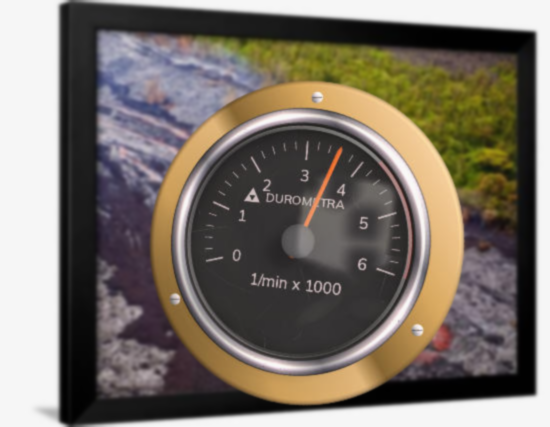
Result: 3600
